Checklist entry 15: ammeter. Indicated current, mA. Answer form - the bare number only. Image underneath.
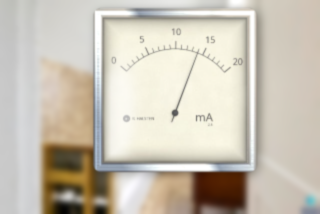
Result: 14
